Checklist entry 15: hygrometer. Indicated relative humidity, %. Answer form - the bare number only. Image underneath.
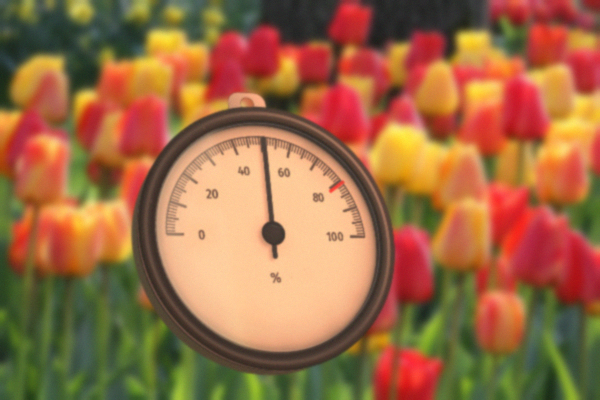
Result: 50
